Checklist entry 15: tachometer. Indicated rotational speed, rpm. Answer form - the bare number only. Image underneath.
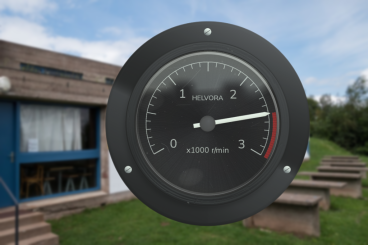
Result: 2500
